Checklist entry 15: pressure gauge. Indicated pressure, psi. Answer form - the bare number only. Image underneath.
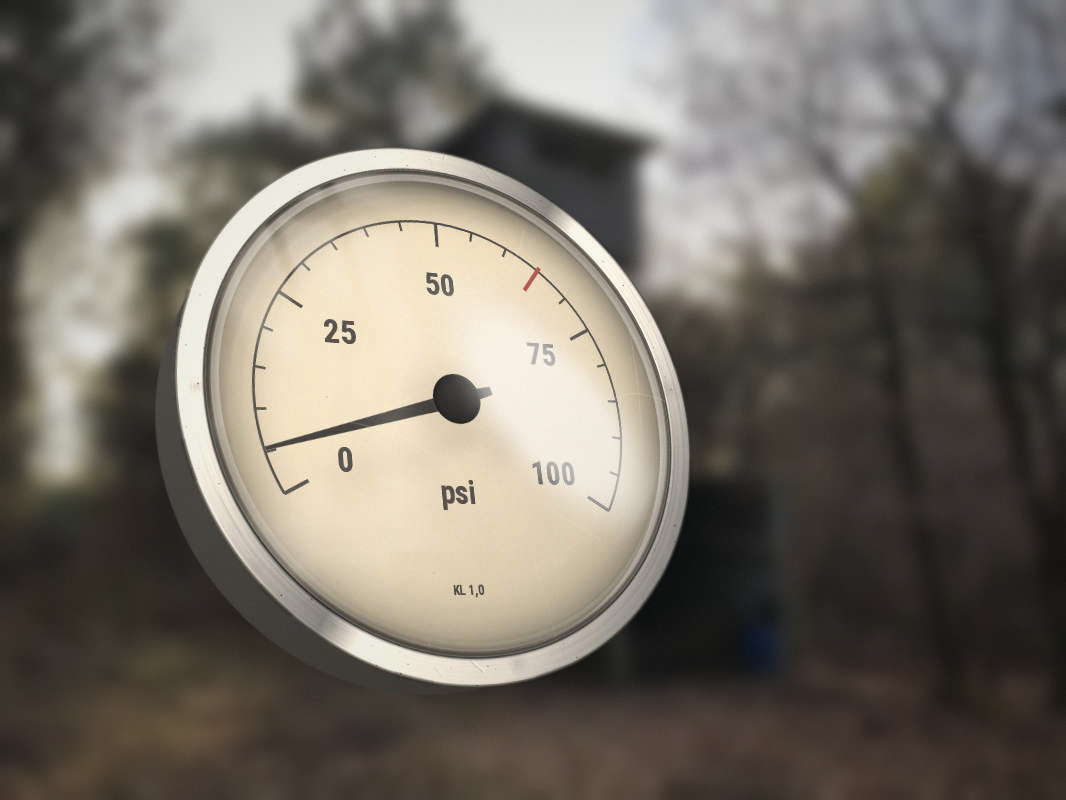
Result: 5
